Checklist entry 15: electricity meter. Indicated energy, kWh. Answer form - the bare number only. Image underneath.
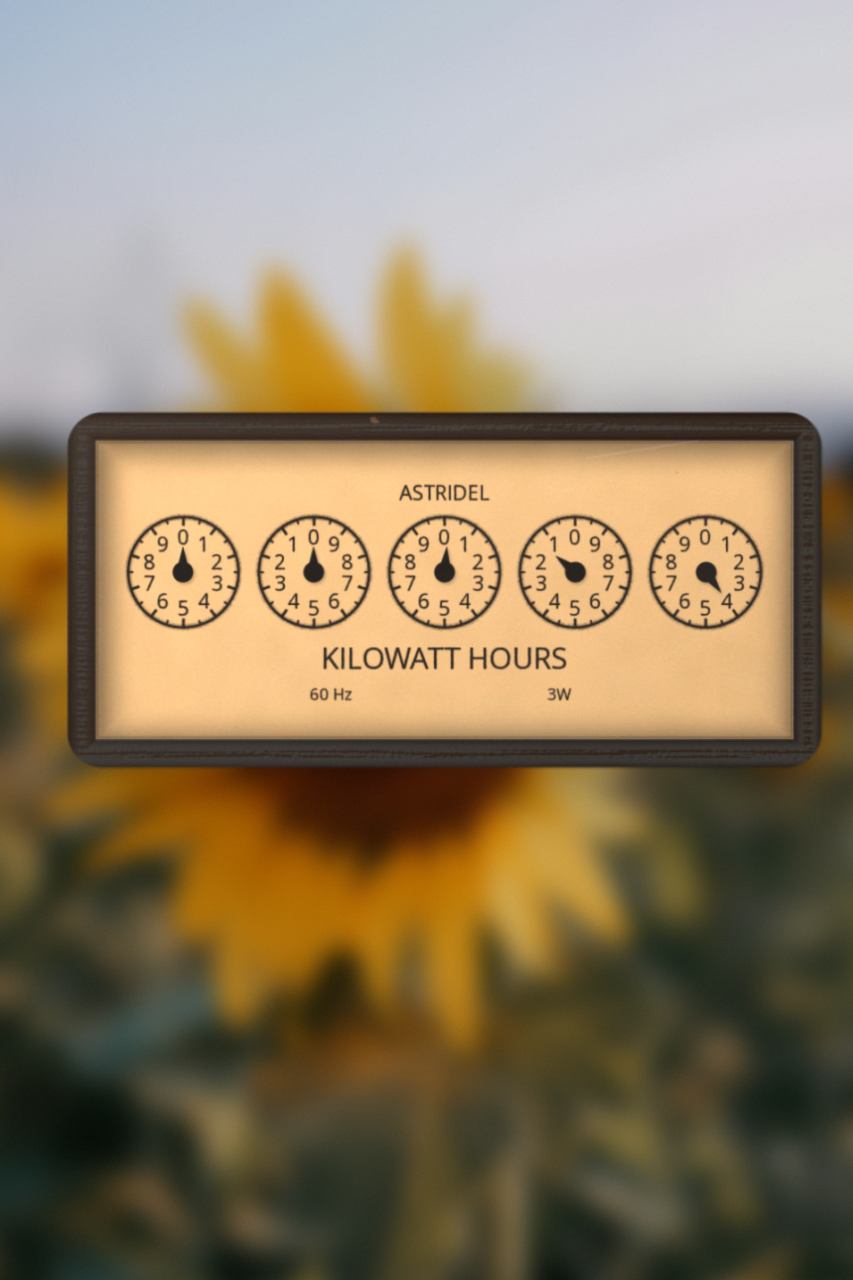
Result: 14
